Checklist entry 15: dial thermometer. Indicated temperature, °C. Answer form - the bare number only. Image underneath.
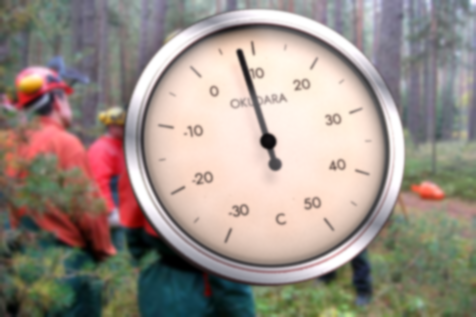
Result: 7.5
